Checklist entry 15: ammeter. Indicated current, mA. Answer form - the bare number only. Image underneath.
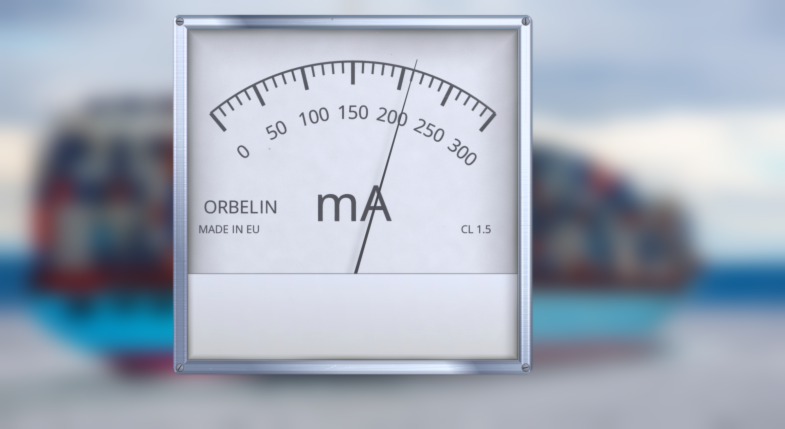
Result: 210
